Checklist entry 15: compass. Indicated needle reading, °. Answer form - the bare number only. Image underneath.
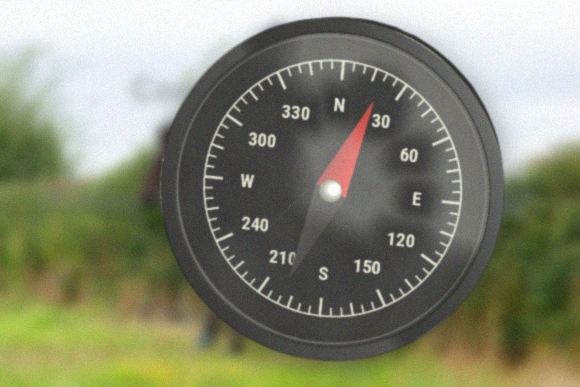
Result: 20
